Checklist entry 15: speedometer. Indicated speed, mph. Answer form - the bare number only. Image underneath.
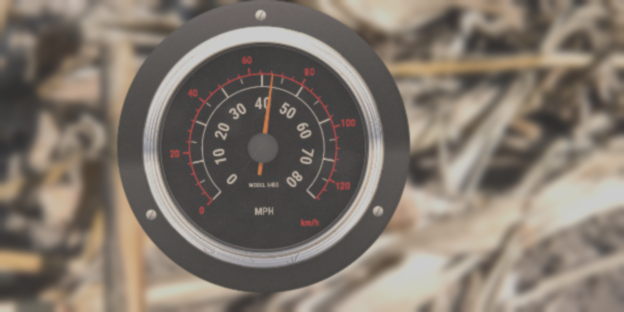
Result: 42.5
